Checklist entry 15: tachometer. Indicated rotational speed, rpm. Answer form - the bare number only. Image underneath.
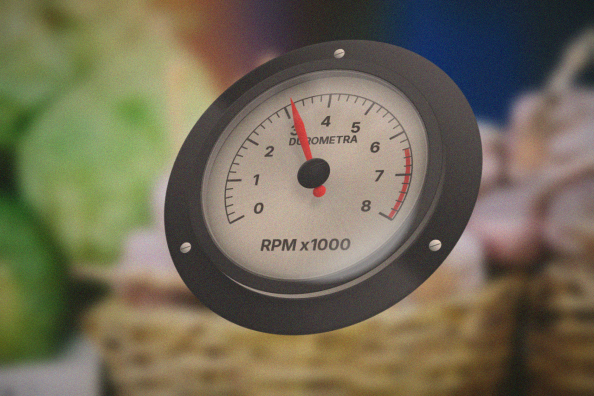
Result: 3200
